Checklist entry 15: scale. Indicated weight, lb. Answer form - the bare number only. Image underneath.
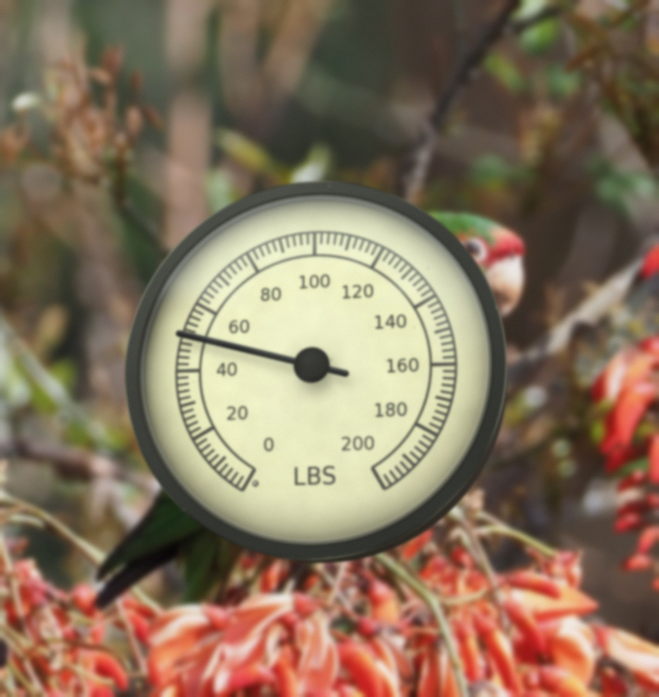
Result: 50
